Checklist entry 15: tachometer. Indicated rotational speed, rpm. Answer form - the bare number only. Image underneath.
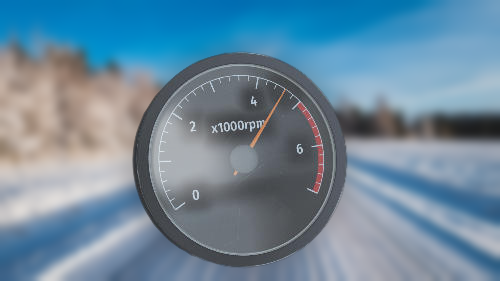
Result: 4600
